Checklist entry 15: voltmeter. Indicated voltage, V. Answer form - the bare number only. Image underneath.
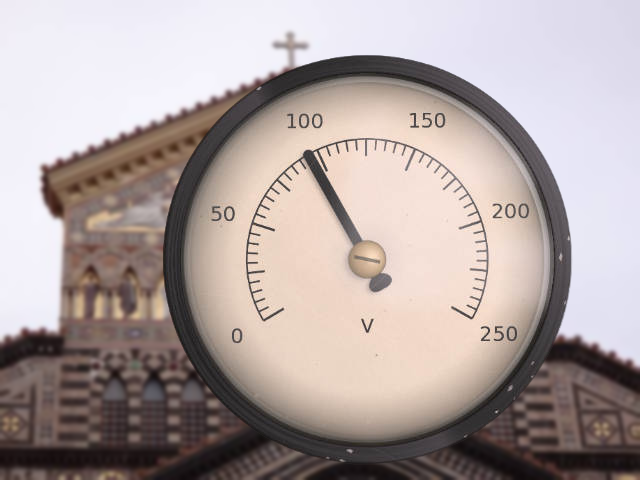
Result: 95
